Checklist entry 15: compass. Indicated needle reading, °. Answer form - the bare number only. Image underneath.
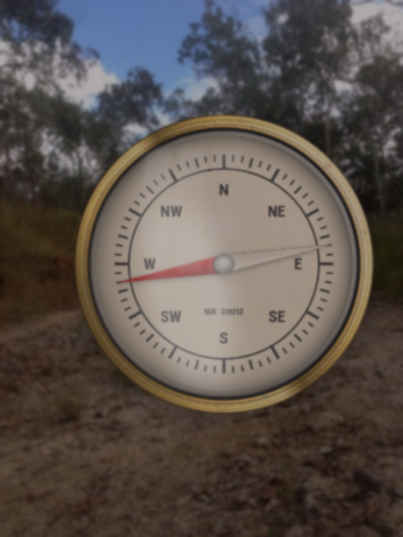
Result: 260
